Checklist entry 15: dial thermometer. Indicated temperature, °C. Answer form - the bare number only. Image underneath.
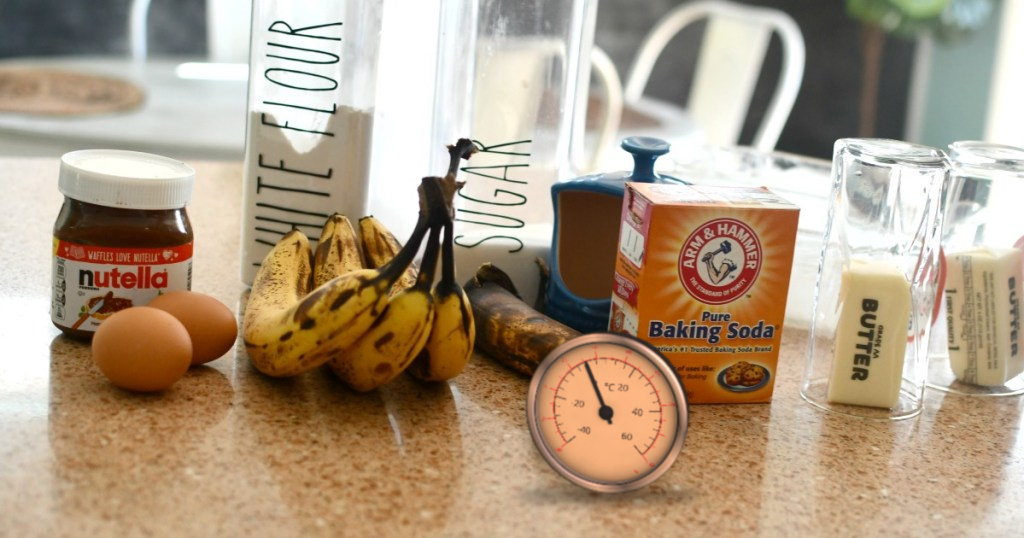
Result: 0
